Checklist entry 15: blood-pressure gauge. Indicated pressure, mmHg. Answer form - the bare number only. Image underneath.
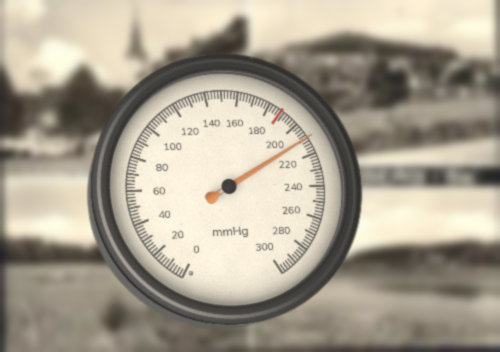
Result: 210
